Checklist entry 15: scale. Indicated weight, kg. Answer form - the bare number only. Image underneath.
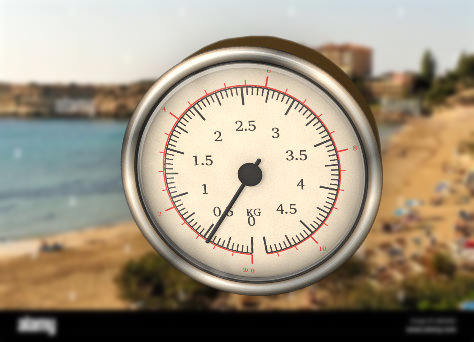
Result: 0.45
